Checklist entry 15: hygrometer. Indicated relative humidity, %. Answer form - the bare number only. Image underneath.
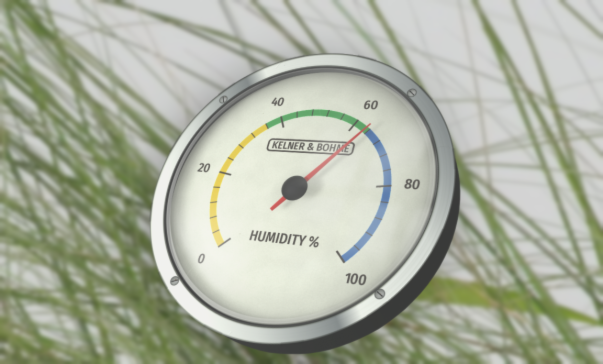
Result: 64
